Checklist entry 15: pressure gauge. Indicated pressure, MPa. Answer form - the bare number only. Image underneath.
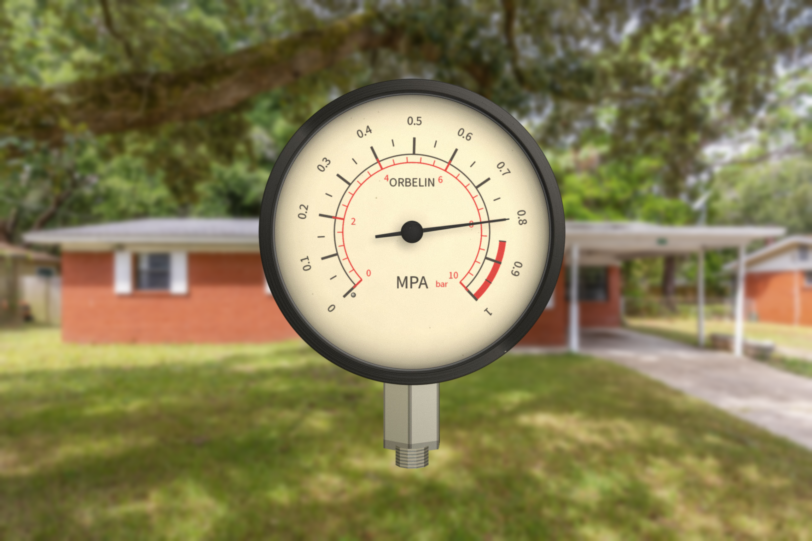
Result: 0.8
